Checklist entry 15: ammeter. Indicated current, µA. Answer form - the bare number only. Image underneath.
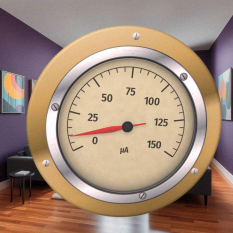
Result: 10
